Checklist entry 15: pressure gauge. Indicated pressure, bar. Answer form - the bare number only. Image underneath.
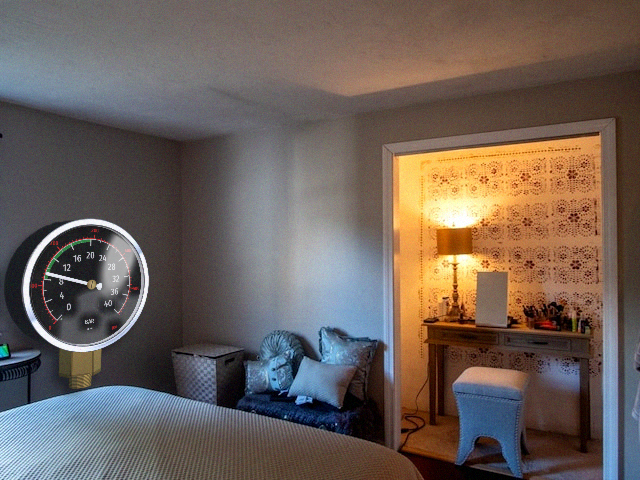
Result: 9
